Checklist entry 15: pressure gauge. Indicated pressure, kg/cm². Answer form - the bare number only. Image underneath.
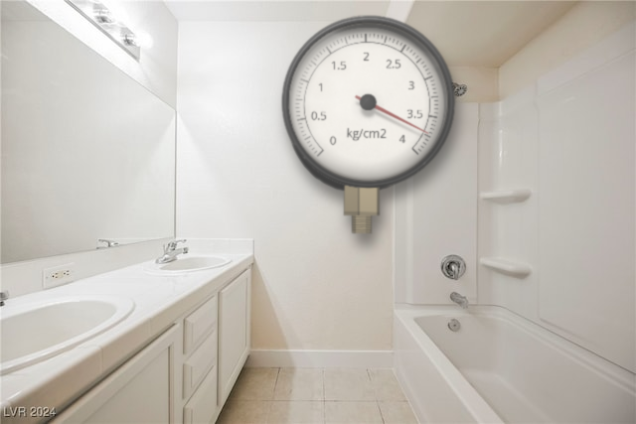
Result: 3.75
